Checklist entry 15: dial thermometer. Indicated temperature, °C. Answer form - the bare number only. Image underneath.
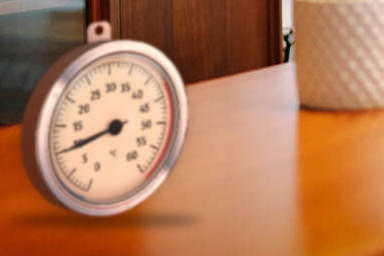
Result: 10
